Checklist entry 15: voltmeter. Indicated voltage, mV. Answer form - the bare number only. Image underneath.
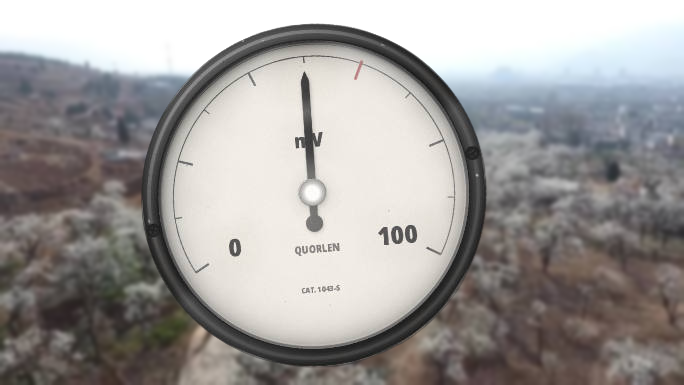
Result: 50
